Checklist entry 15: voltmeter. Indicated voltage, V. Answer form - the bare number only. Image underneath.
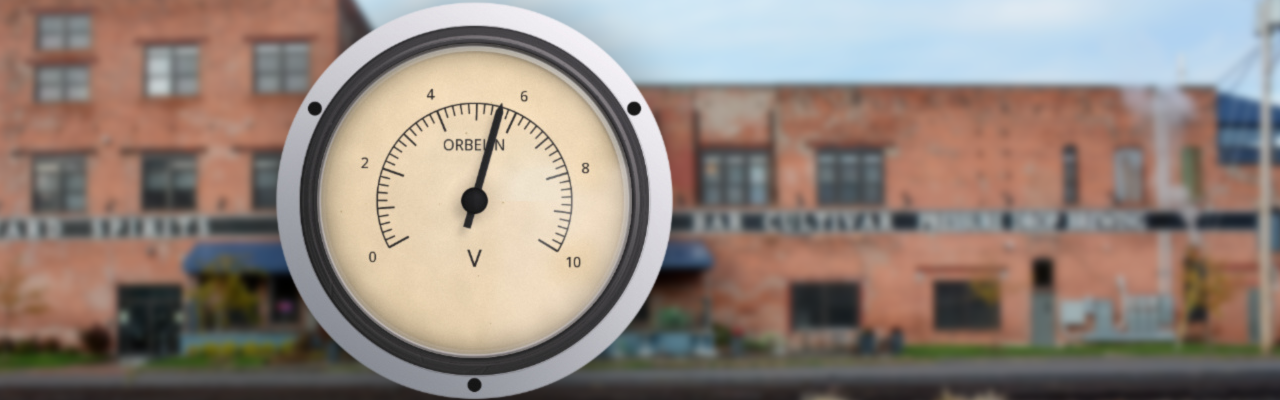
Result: 5.6
